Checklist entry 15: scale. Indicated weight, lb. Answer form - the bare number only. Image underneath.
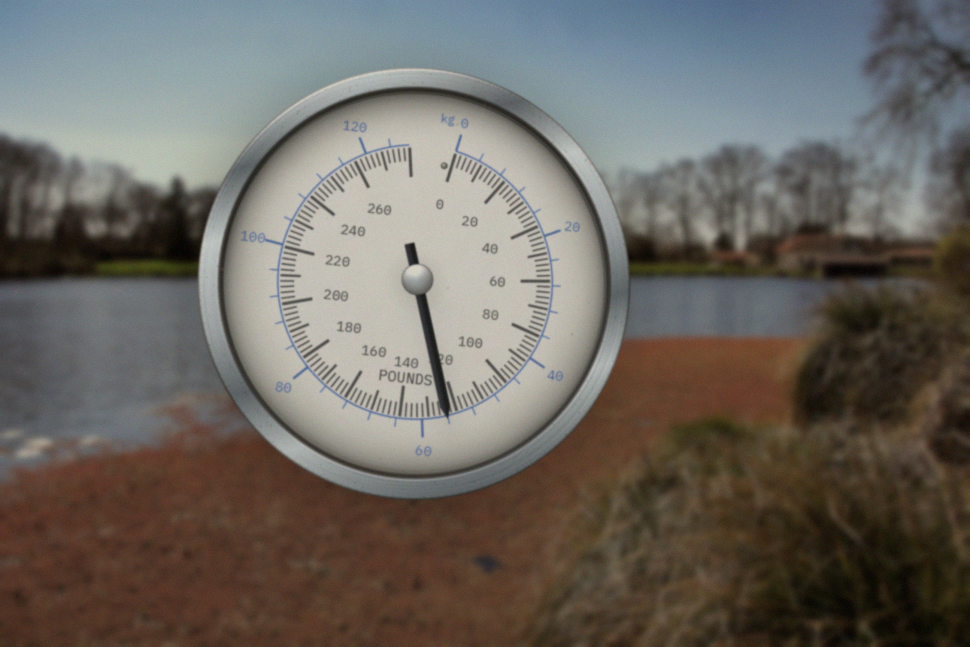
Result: 124
